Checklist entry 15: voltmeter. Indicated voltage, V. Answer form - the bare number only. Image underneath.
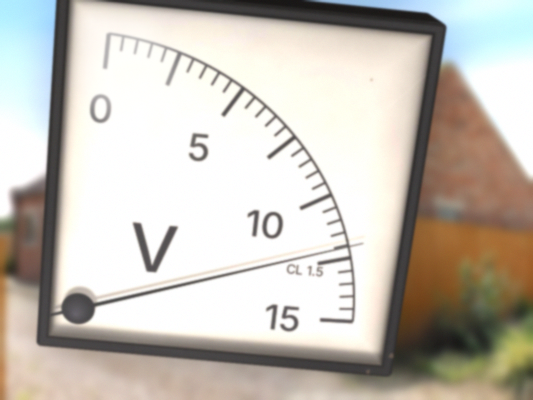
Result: 12
